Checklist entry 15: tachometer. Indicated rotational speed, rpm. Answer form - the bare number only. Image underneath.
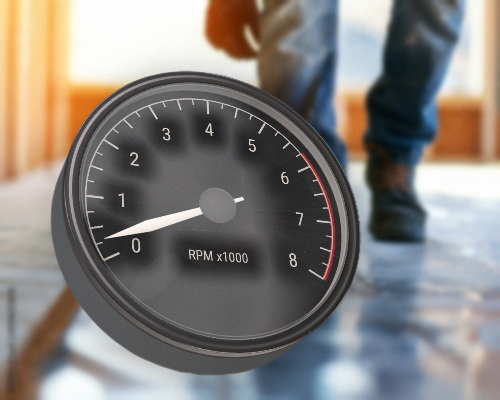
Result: 250
